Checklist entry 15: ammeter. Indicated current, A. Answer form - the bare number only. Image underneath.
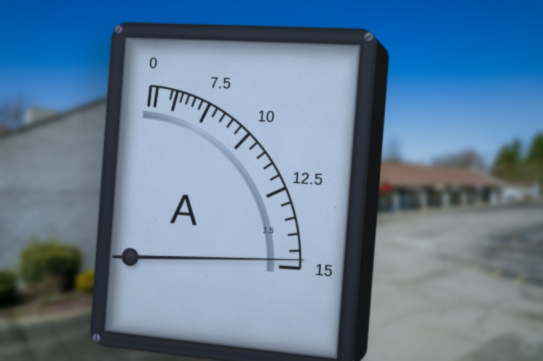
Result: 14.75
